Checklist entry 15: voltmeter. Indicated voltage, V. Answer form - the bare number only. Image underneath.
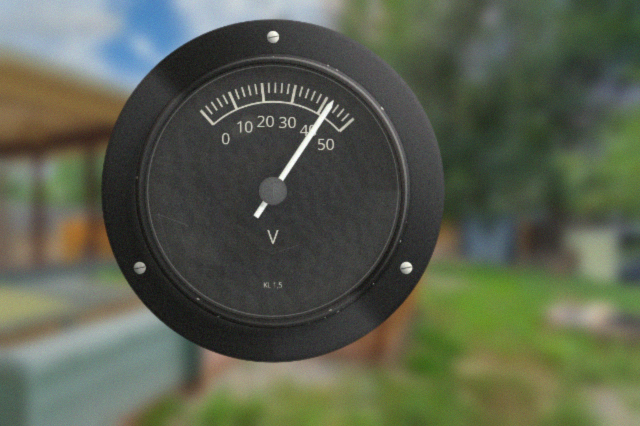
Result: 42
